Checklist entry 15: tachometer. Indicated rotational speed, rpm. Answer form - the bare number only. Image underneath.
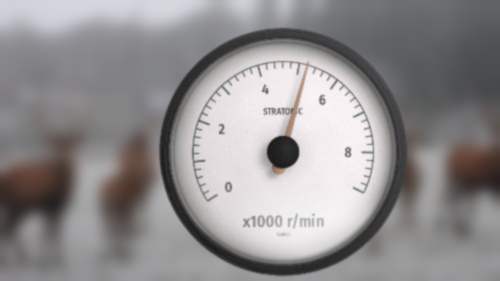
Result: 5200
